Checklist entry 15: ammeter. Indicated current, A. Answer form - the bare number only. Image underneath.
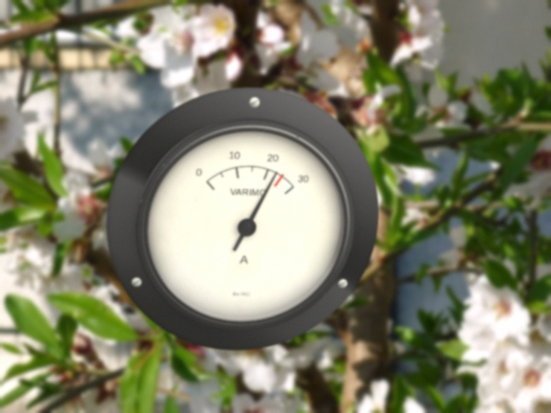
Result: 22.5
